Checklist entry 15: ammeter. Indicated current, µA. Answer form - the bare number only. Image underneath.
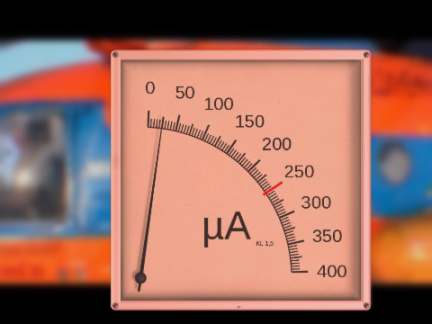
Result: 25
